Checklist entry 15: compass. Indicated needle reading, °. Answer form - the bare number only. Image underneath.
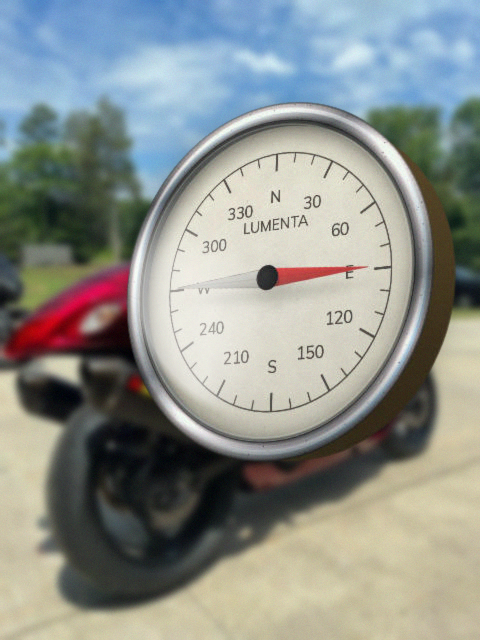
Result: 90
